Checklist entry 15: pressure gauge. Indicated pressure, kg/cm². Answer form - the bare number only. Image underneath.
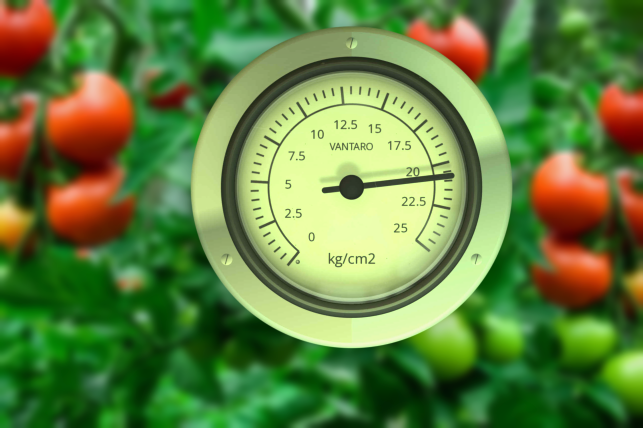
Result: 20.75
